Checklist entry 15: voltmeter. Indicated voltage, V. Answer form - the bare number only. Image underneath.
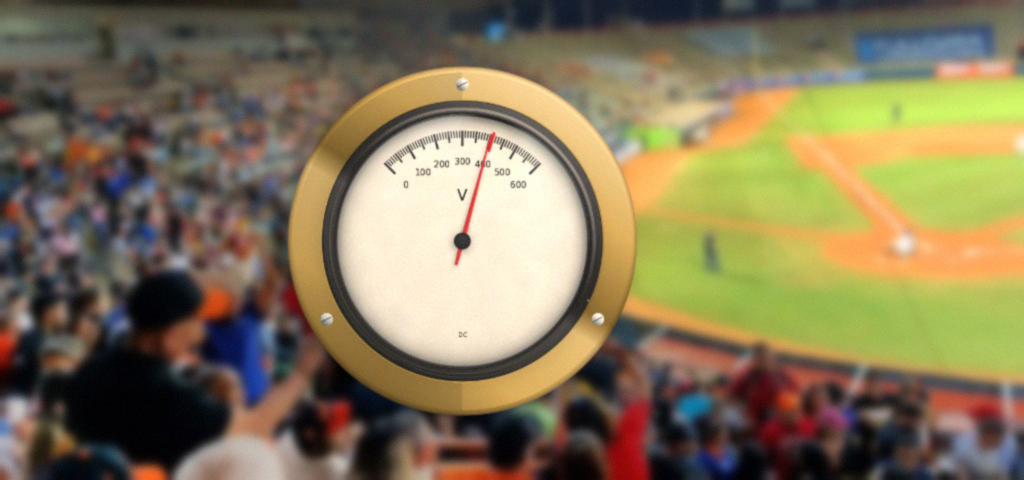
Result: 400
